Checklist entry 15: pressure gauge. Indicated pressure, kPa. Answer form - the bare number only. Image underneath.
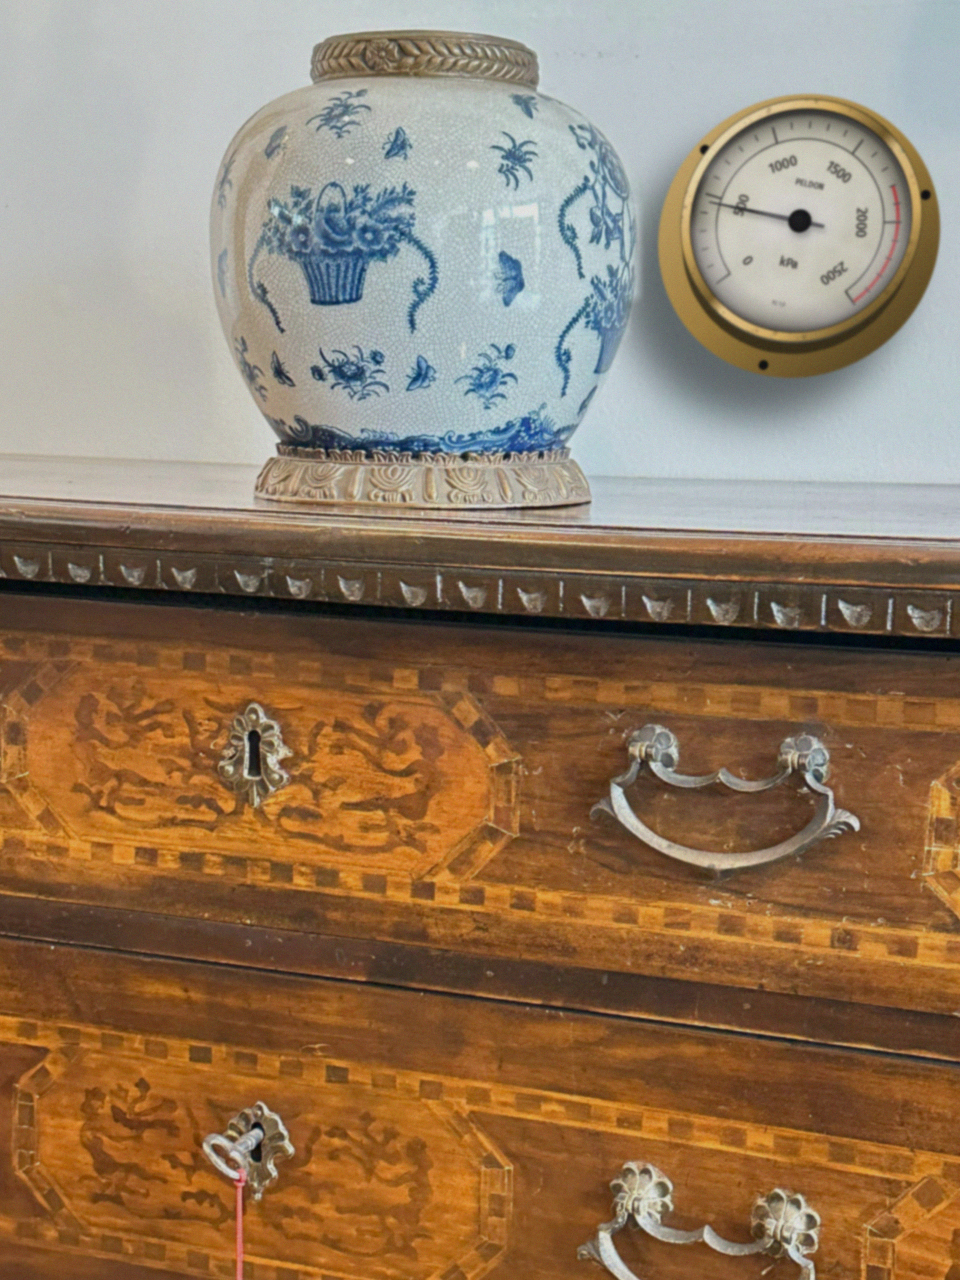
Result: 450
